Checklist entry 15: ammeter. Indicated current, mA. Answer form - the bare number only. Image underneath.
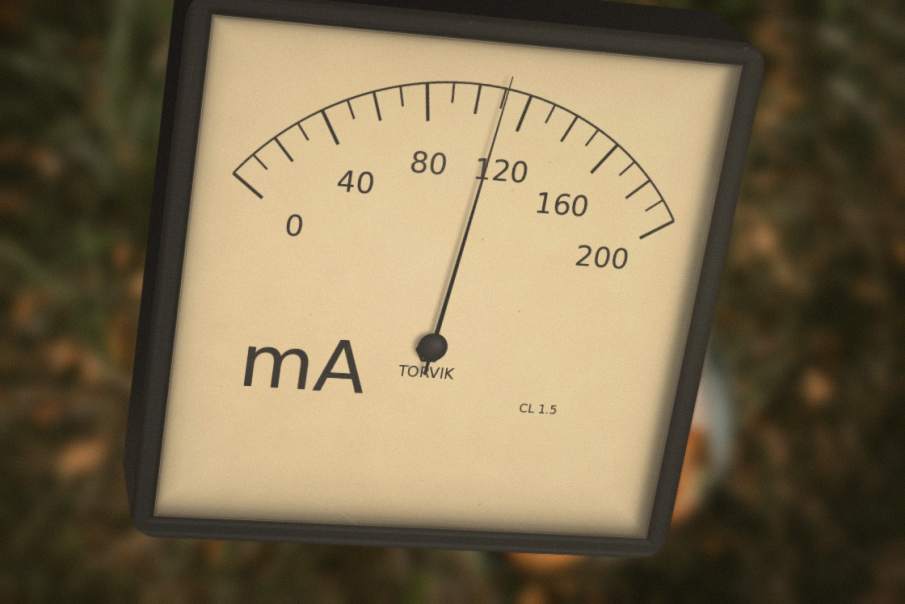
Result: 110
